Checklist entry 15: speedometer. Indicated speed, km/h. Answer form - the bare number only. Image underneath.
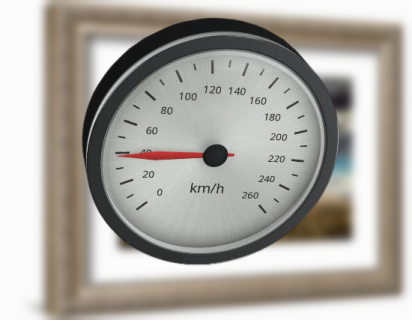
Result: 40
